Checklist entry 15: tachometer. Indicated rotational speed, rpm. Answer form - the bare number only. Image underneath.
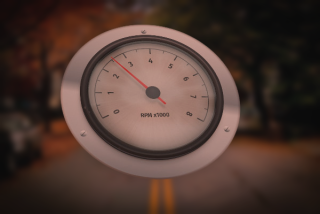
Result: 2500
